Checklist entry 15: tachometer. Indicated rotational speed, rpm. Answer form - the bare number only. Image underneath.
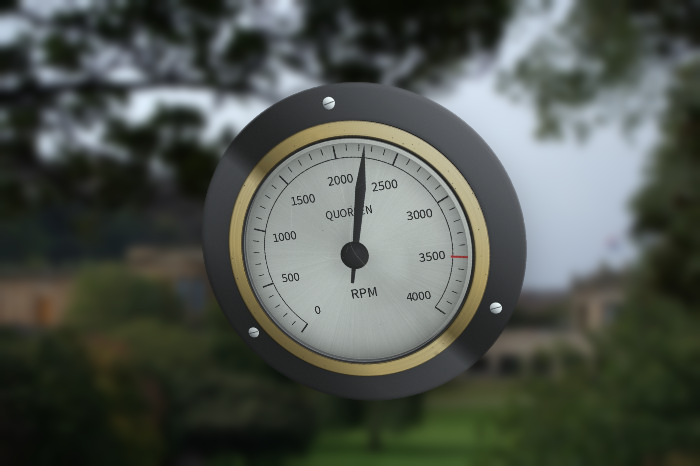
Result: 2250
